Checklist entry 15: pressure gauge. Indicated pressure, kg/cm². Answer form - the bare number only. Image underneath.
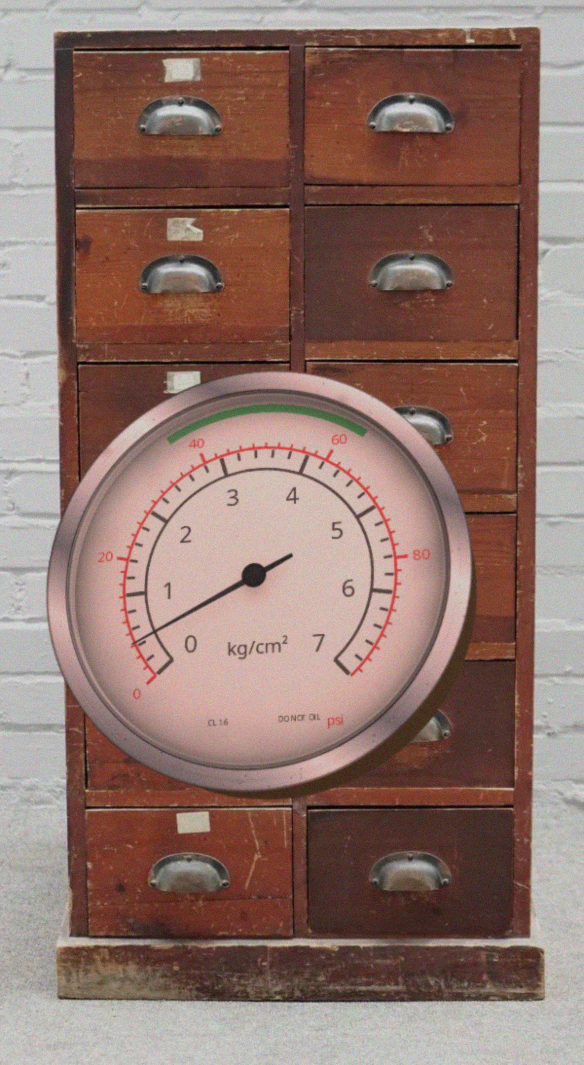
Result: 0.4
